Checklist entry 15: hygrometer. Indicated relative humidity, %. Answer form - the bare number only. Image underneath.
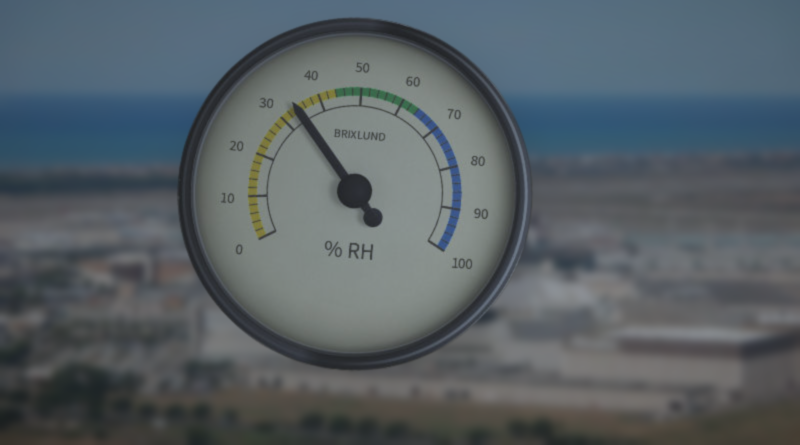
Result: 34
